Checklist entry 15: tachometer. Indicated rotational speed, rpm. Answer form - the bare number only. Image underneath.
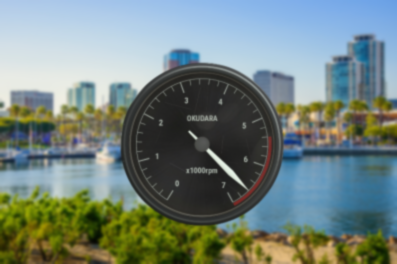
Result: 6600
